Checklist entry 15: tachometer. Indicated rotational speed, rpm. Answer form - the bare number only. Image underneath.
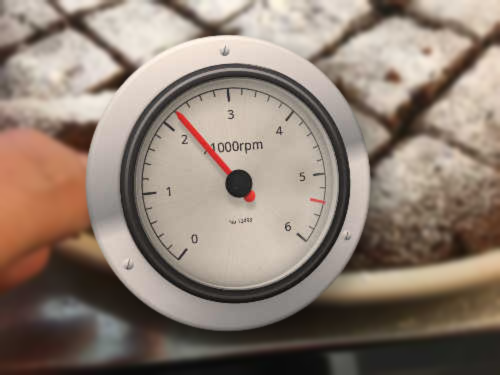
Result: 2200
